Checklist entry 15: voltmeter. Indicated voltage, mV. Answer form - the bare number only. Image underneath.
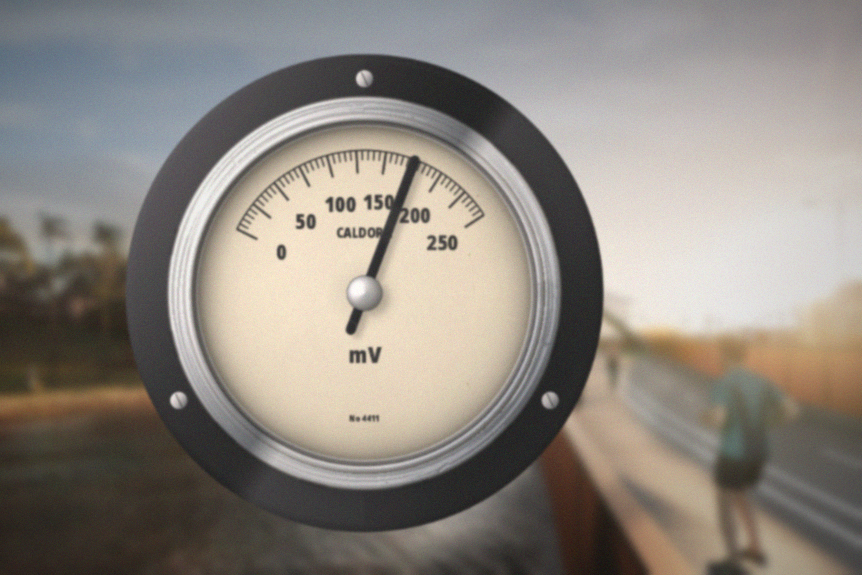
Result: 175
